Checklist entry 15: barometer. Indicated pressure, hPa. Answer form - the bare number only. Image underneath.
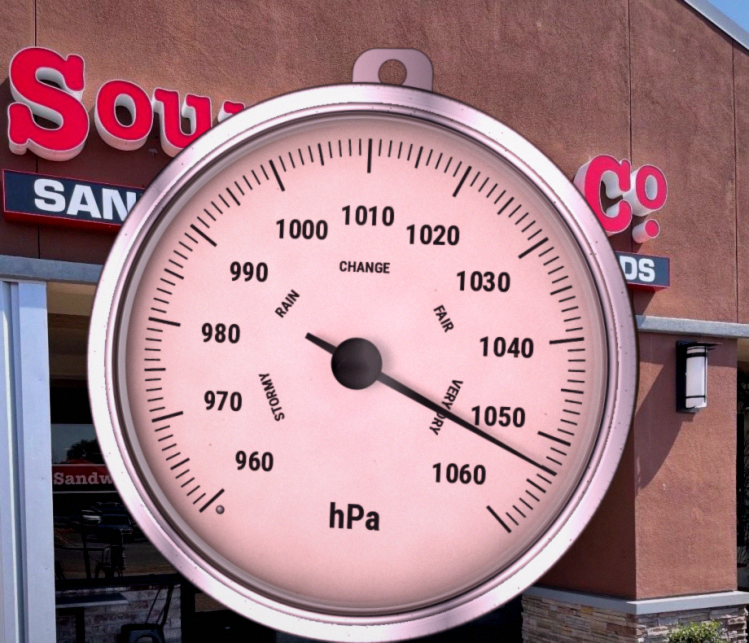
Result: 1053
